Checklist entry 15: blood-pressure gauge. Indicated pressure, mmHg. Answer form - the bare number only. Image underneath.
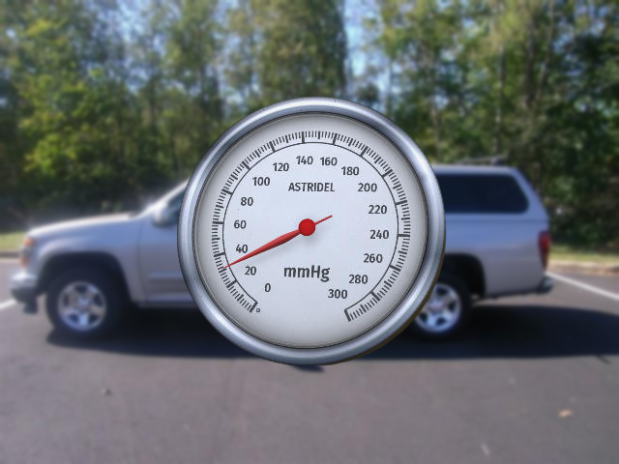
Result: 30
